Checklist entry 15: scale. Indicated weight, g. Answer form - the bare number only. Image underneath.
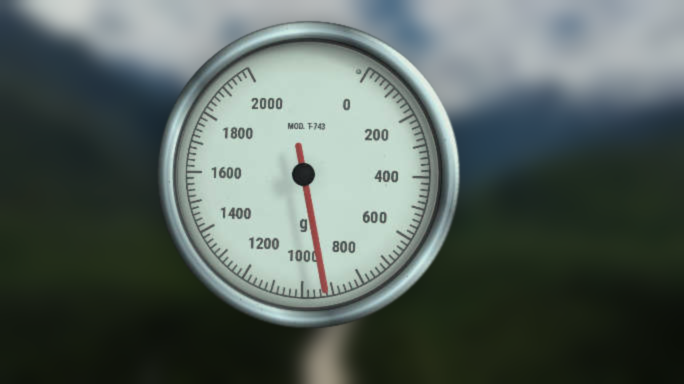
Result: 920
